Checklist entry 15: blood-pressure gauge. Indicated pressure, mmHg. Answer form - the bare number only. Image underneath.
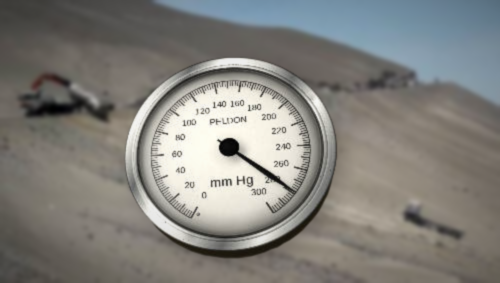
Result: 280
